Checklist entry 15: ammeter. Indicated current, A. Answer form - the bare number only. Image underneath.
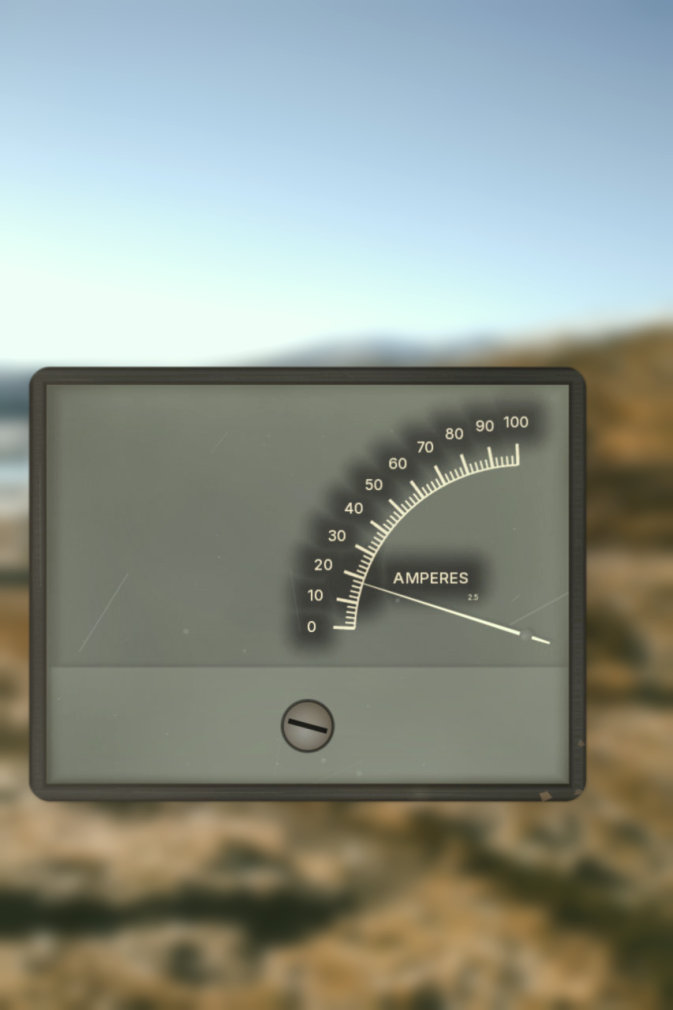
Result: 18
